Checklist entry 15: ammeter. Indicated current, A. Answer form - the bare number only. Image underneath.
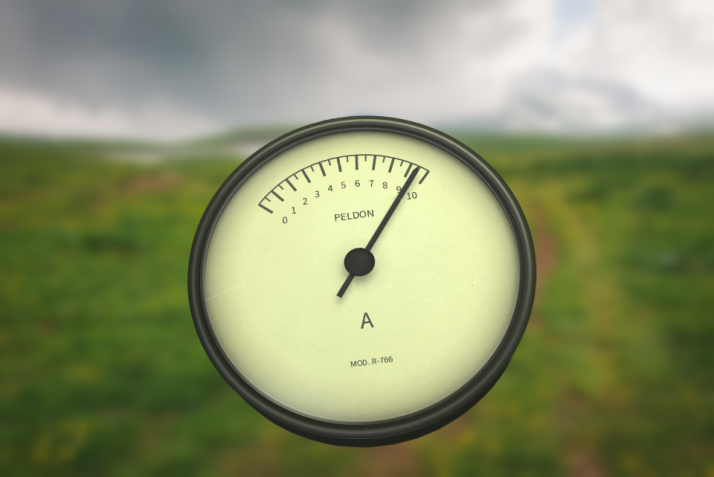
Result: 9.5
